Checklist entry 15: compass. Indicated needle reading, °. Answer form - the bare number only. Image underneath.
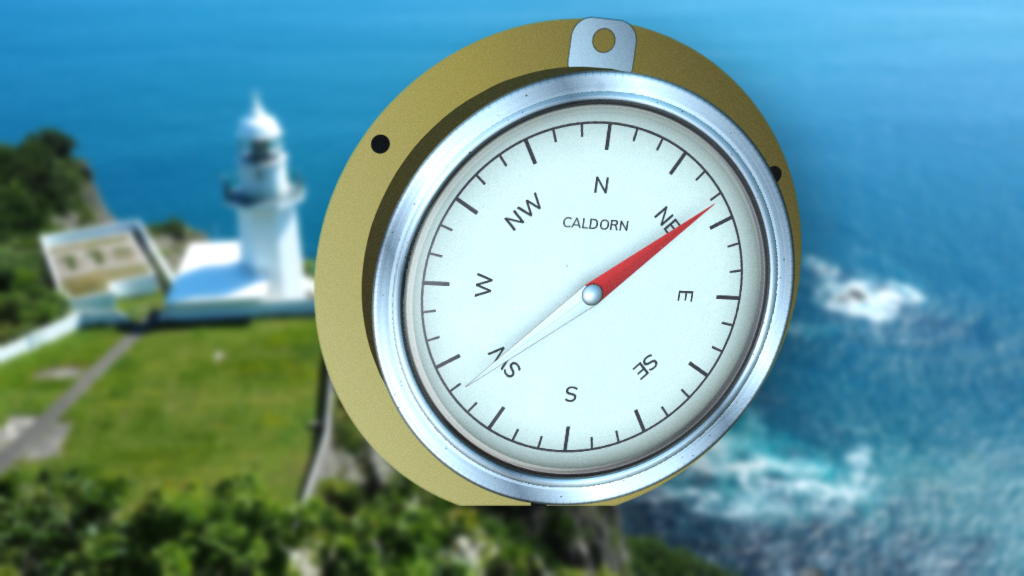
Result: 50
